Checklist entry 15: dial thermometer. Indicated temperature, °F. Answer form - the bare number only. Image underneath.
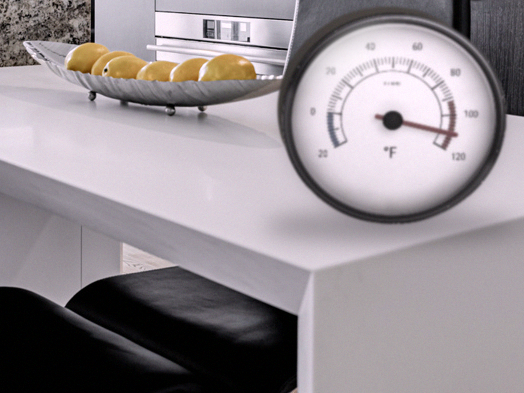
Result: 110
